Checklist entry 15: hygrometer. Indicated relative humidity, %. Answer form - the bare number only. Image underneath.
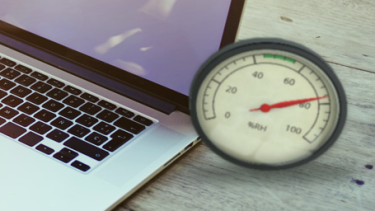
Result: 76
